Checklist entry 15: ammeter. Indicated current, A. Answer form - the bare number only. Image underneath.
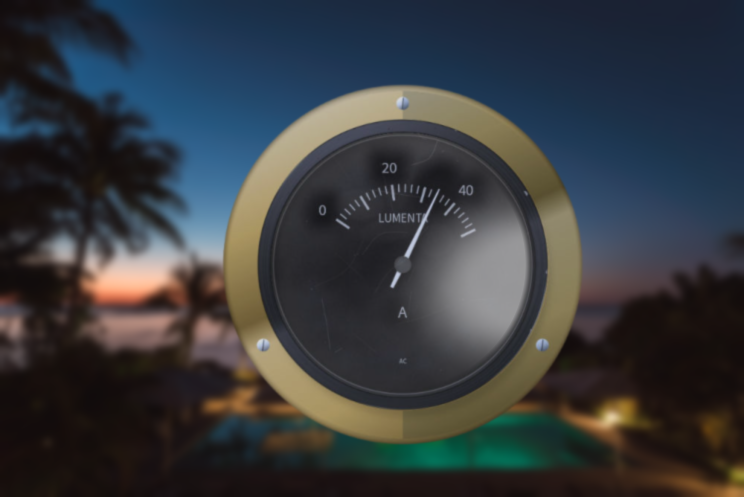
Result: 34
